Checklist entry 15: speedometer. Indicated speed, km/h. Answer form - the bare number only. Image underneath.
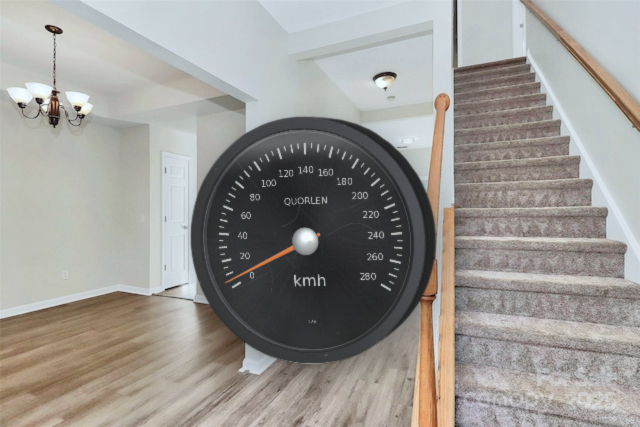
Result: 5
